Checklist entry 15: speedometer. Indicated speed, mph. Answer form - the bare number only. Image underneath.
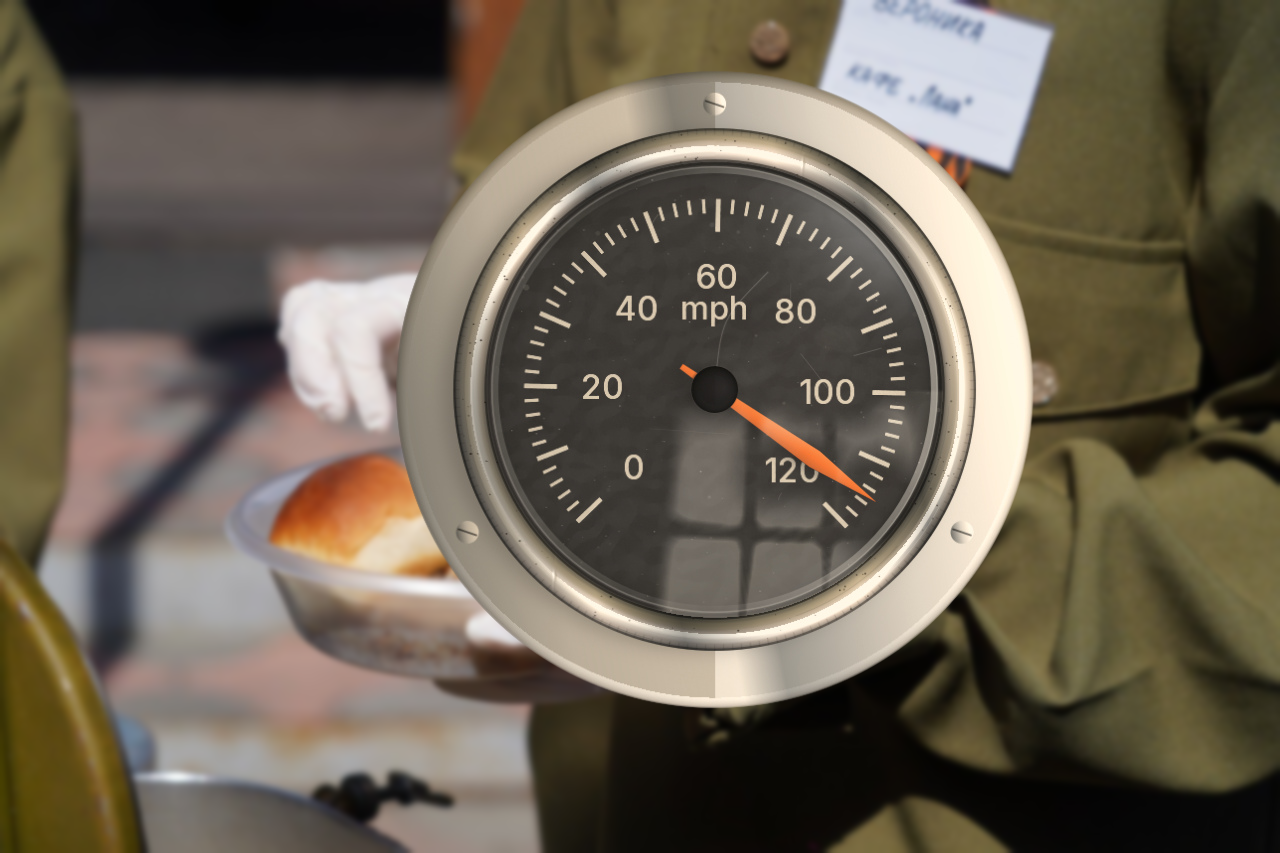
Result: 115
